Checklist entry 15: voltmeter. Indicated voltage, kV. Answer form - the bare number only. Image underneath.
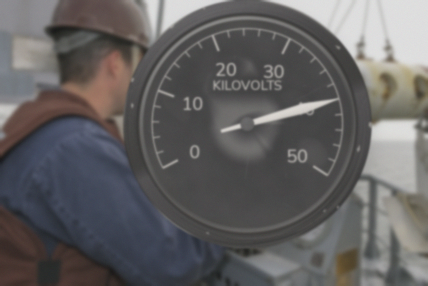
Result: 40
